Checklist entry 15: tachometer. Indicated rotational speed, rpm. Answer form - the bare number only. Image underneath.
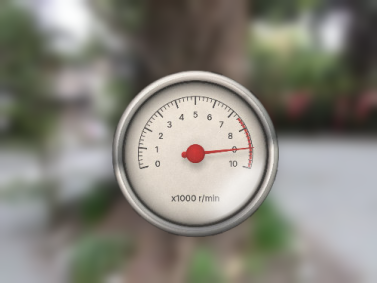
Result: 9000
